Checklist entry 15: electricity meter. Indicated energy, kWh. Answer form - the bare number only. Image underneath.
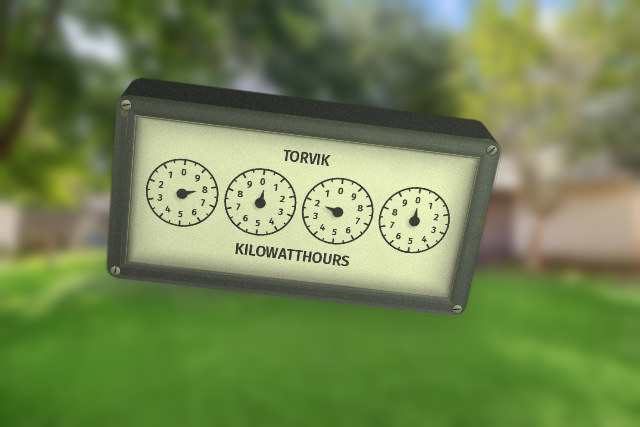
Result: 8020
